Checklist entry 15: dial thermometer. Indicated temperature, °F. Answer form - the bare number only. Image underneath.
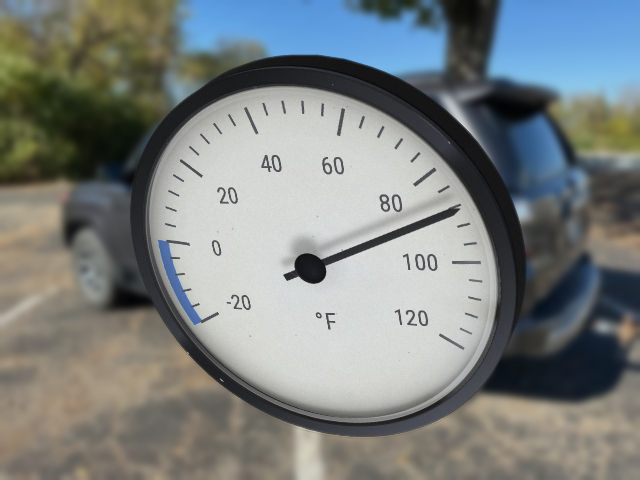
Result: 88
